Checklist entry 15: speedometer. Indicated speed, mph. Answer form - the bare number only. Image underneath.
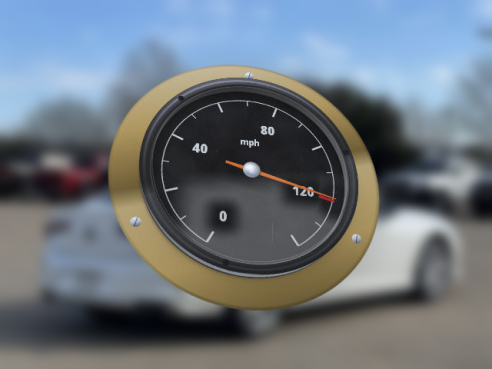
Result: 120
